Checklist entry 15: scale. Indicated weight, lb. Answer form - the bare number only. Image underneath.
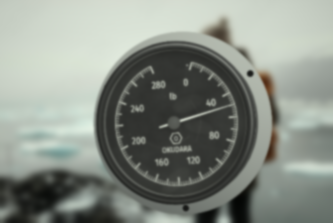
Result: 50
